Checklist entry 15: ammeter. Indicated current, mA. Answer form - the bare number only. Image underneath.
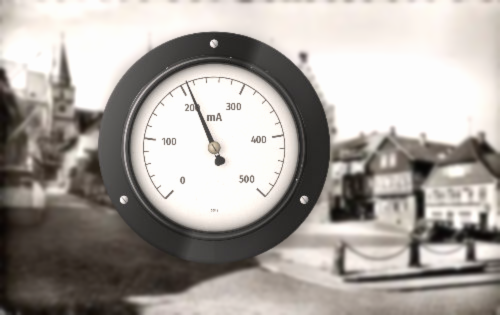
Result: 210
